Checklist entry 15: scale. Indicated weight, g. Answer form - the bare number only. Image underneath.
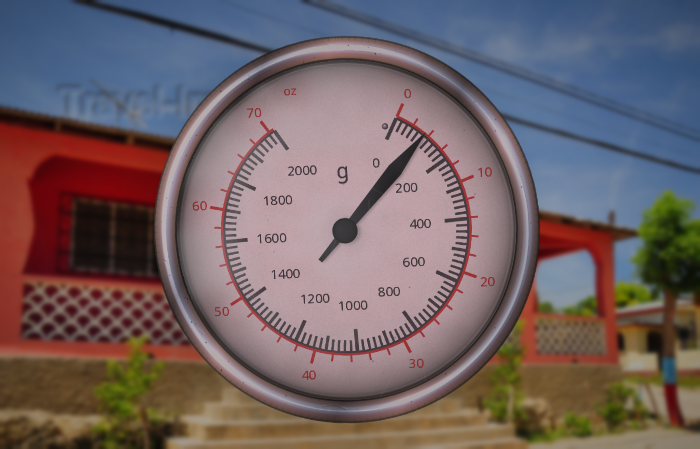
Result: 100
